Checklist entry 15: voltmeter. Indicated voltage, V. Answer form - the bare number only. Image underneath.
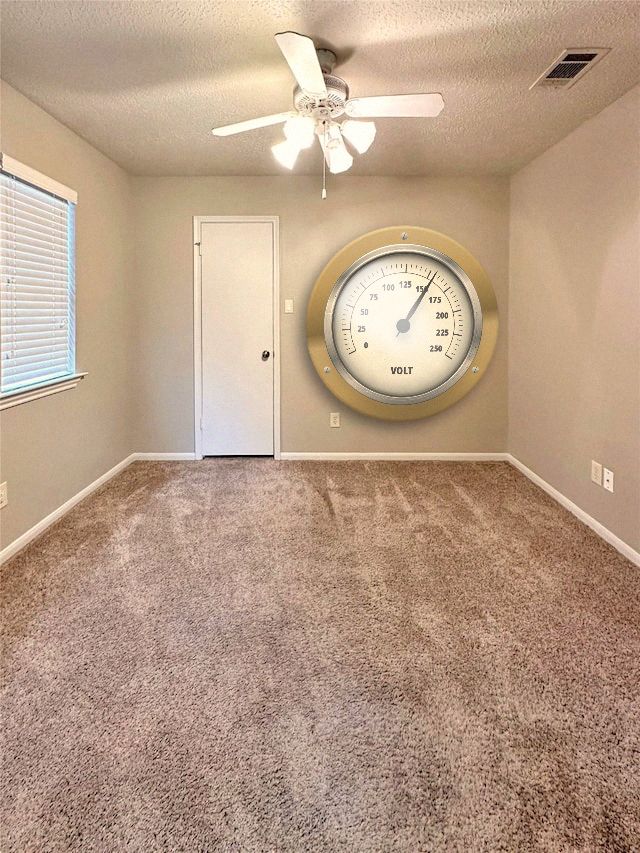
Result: 155
